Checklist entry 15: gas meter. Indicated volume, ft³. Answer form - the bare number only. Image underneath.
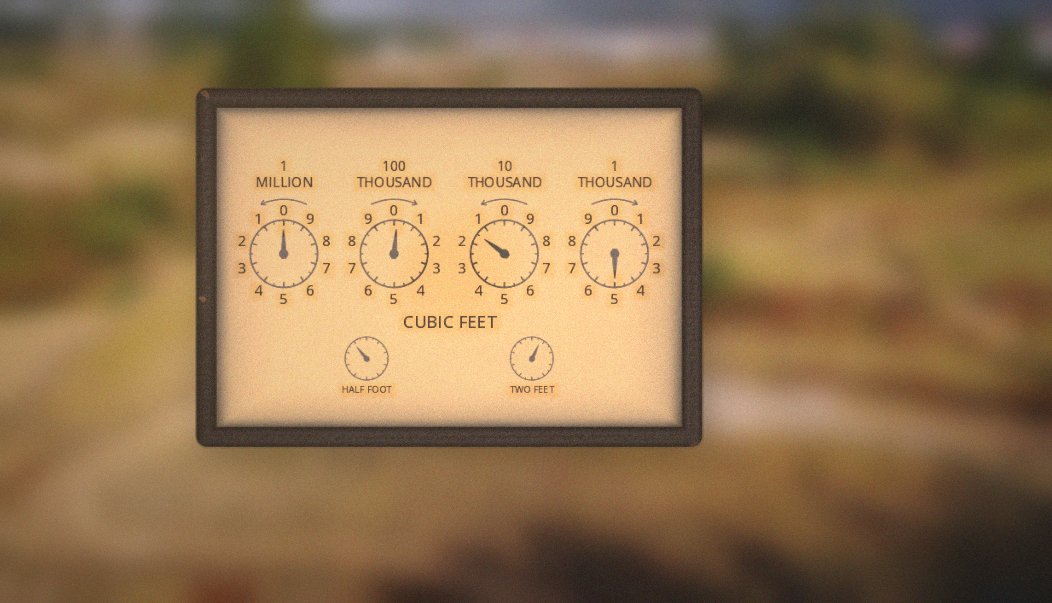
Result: 1500
